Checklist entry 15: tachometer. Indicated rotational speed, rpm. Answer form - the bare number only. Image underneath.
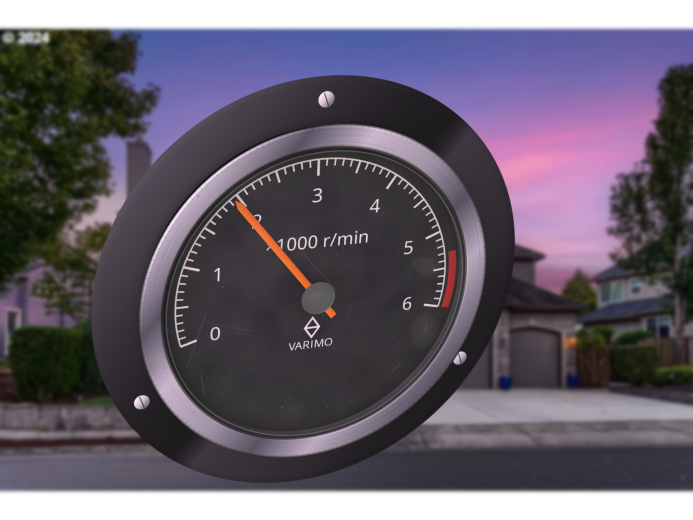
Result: 1950
